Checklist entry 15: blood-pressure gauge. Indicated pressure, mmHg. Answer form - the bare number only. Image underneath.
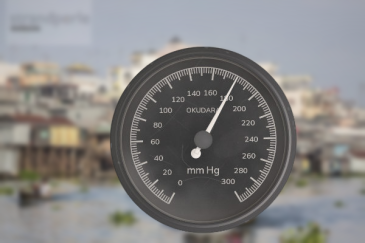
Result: 180
